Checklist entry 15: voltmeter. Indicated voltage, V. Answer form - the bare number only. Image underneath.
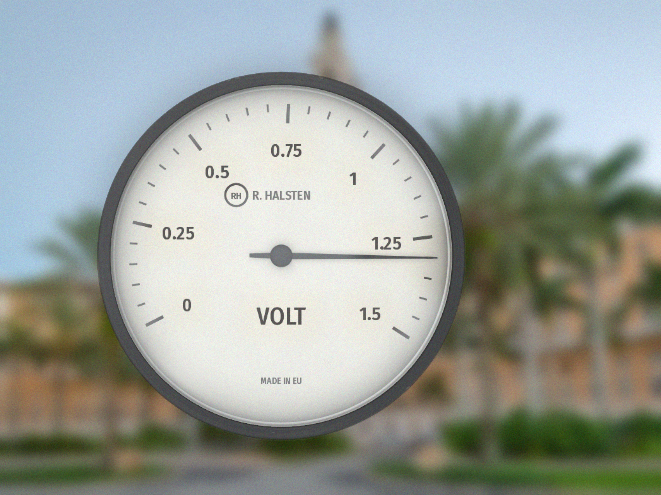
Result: 1.3
